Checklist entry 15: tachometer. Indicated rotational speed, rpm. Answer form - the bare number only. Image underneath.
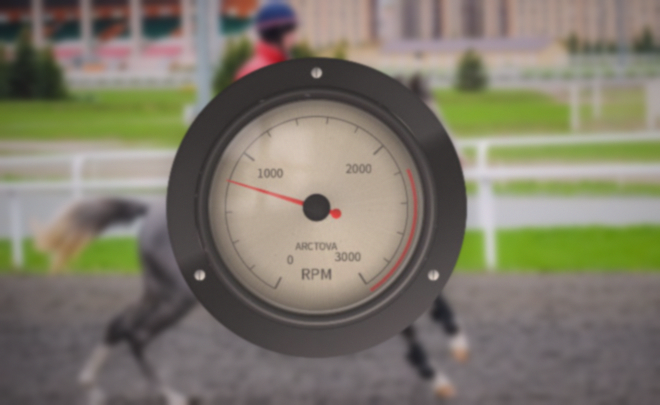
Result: 800
